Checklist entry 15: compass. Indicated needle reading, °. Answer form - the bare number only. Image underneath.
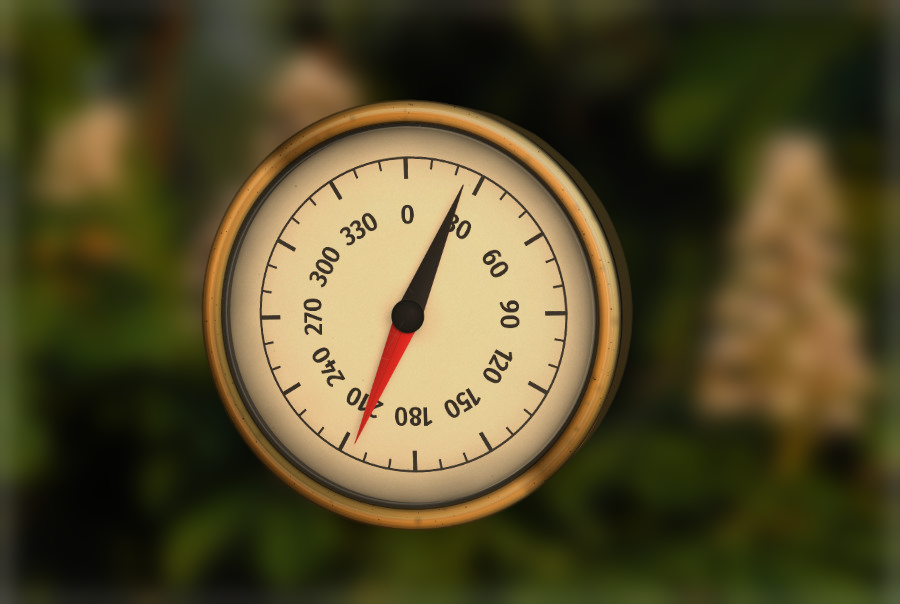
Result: 205
